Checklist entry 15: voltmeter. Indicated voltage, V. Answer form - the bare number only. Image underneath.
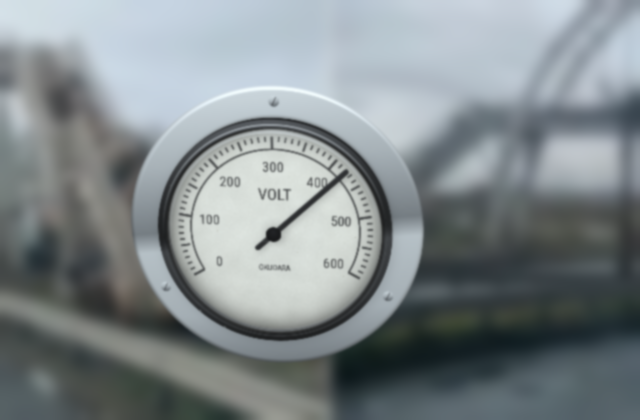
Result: 420
